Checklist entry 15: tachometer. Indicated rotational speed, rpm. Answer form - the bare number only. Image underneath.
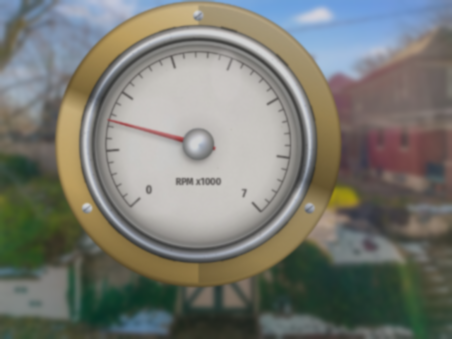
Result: 1500
